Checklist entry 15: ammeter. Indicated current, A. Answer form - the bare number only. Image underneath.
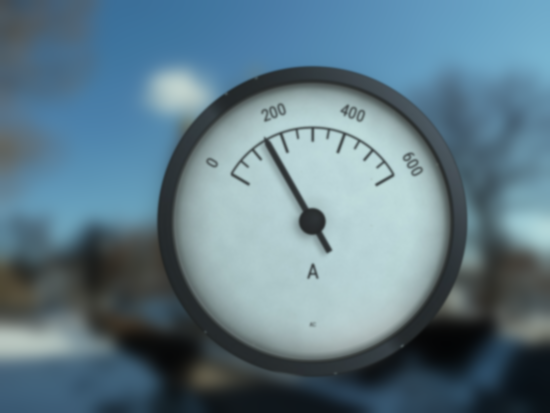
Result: 150
